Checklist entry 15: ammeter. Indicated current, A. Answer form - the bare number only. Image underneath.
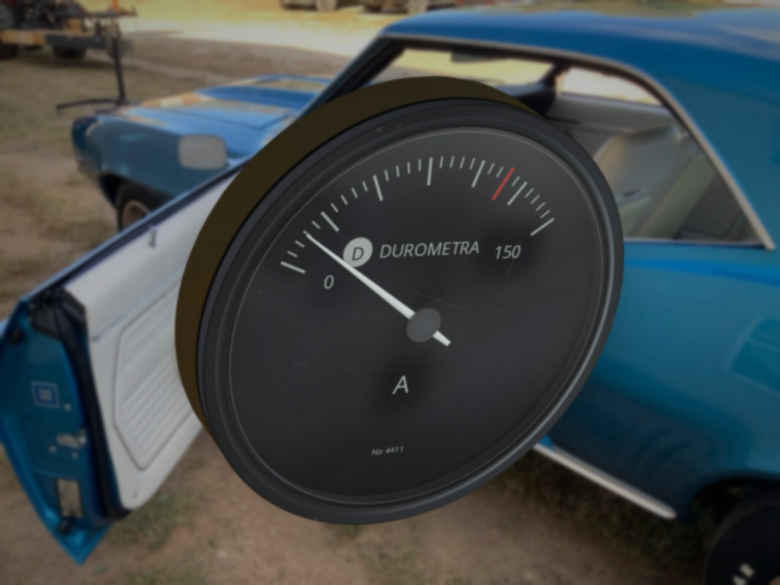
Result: 15
